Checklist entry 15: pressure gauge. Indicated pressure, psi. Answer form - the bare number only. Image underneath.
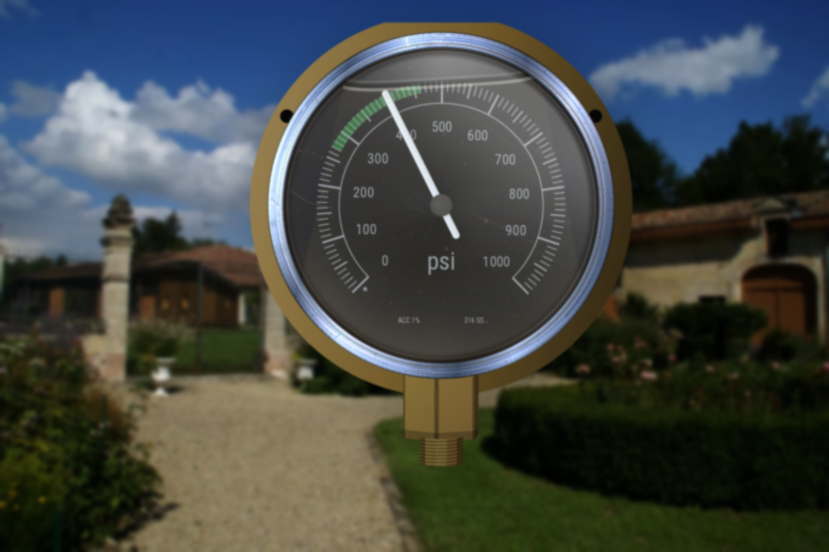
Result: 400
